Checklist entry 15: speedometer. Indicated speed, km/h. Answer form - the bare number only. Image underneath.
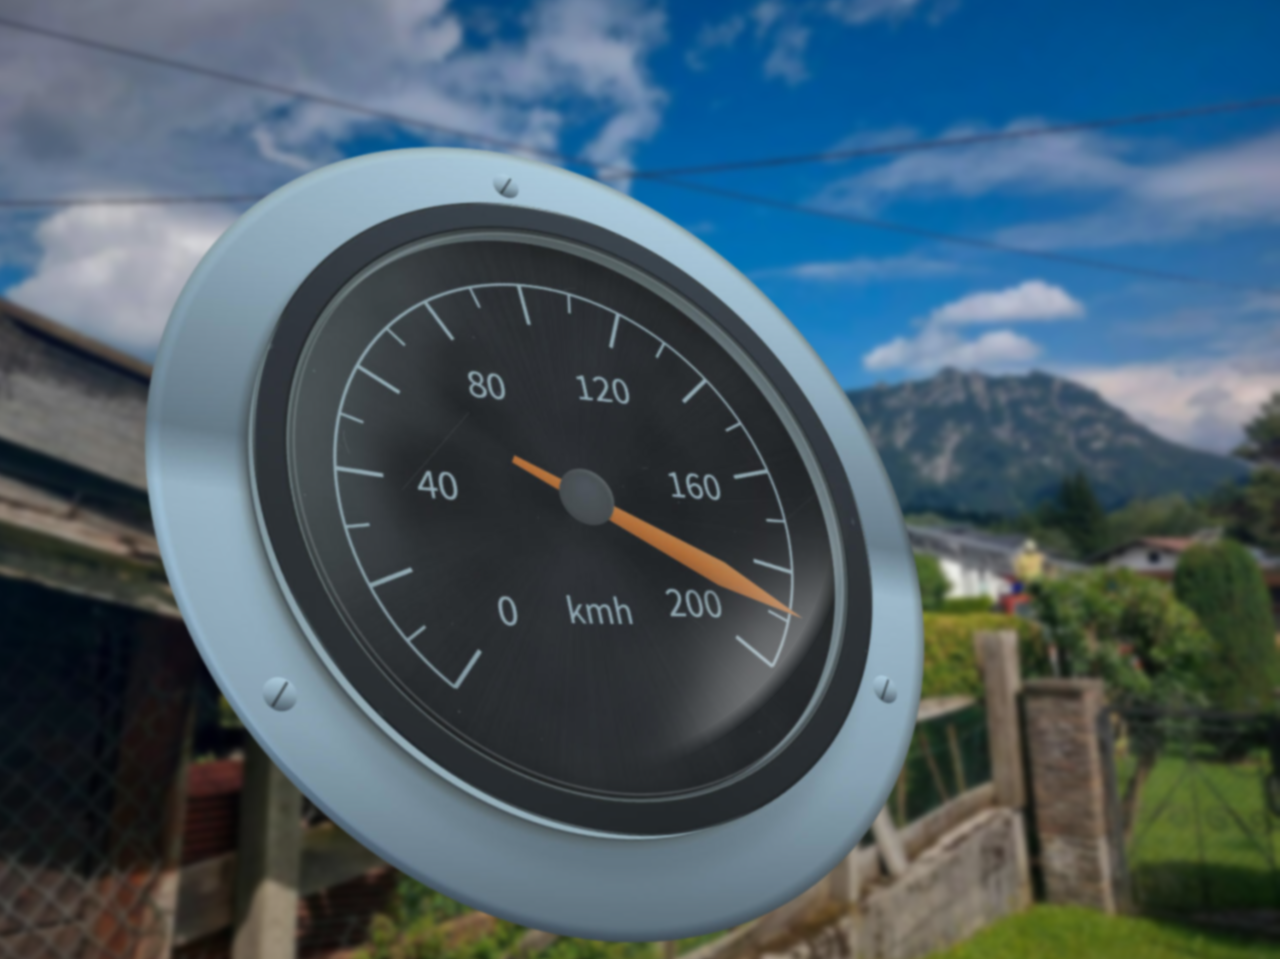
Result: 190
